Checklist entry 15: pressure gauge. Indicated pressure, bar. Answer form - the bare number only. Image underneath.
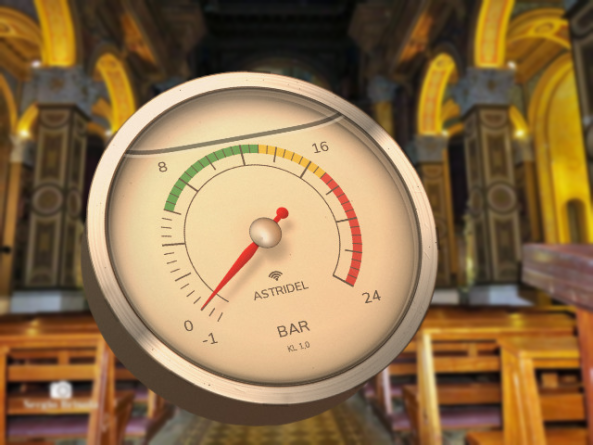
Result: 0
